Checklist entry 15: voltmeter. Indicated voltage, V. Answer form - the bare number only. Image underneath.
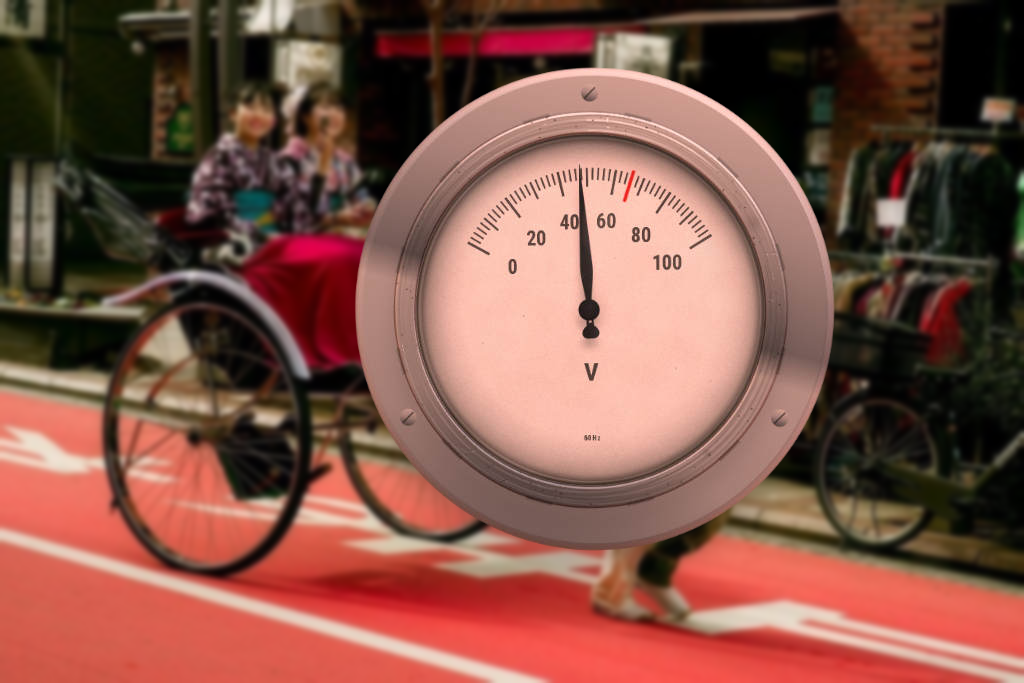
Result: 48
